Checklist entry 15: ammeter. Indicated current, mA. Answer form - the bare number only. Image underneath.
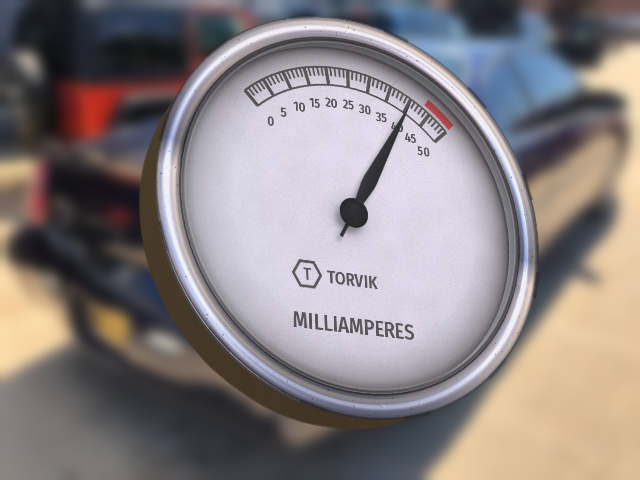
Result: 40
